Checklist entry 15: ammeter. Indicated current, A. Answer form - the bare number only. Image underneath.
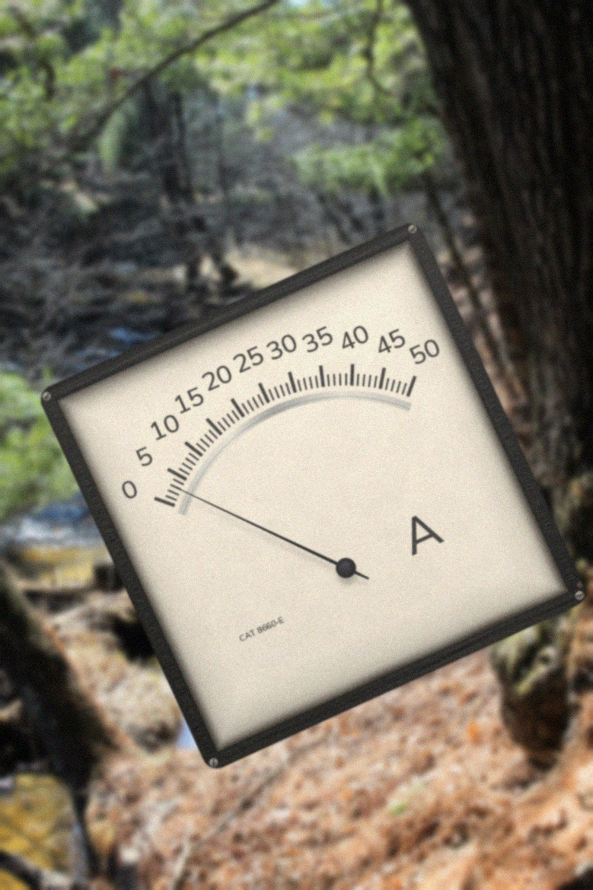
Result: 3
